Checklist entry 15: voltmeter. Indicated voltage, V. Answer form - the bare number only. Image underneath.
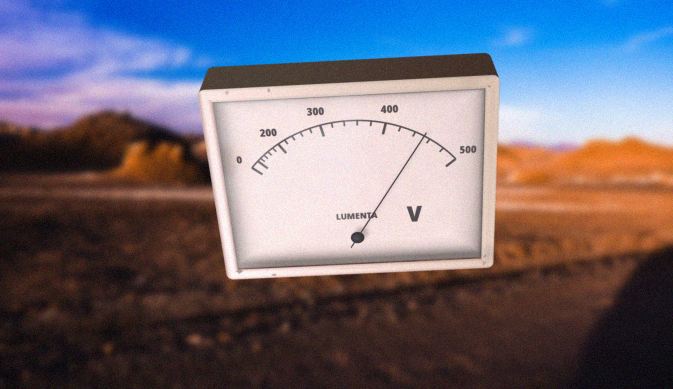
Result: 450
